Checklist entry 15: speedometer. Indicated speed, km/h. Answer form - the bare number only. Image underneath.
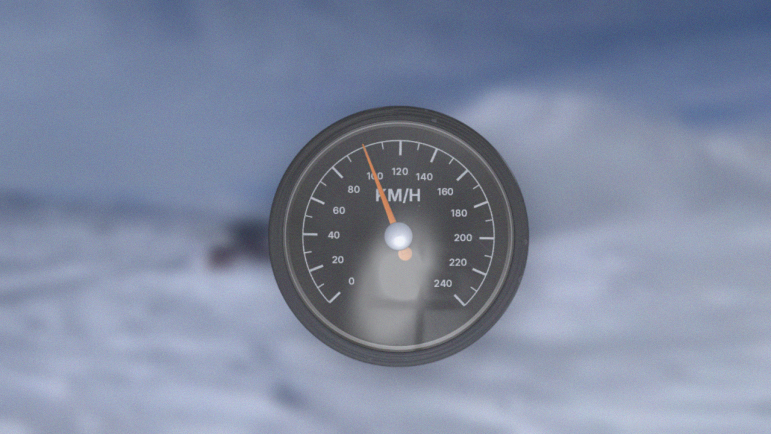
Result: 100
